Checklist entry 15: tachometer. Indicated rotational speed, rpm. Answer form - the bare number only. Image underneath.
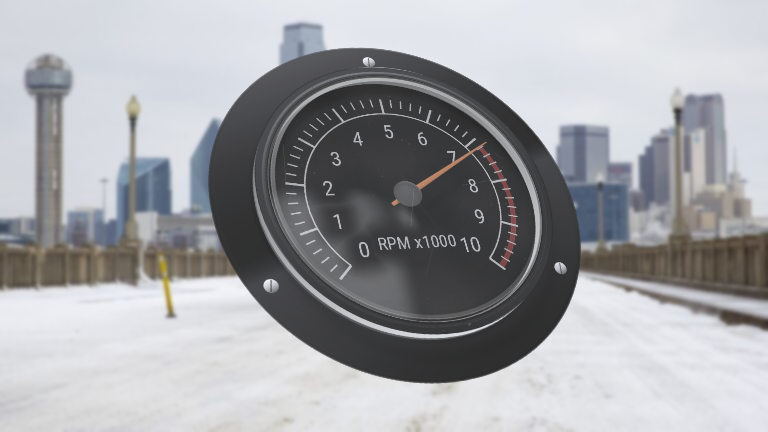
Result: 7200
